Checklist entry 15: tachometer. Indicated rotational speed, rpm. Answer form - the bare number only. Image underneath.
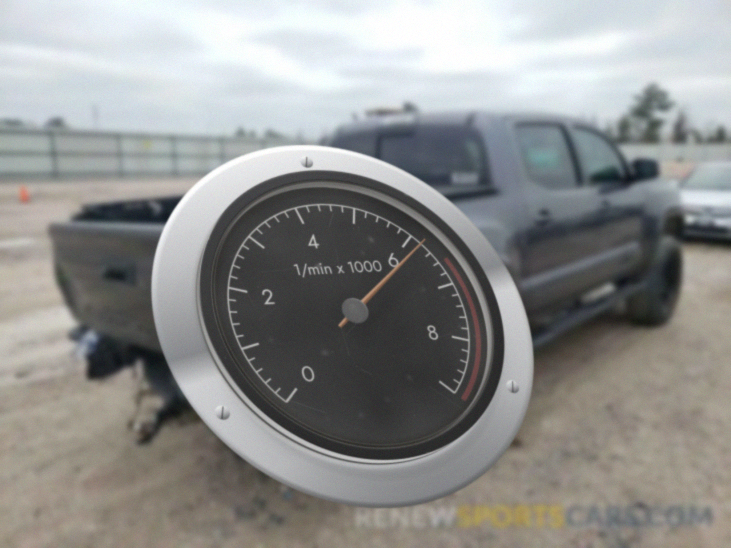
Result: 6200
